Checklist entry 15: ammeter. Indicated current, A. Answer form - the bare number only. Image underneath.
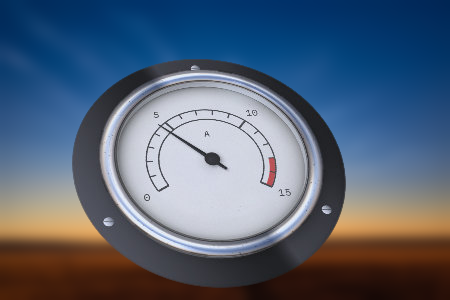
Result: 4.5
